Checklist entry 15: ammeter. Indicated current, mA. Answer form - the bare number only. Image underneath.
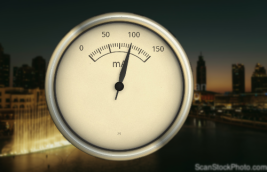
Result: 100
